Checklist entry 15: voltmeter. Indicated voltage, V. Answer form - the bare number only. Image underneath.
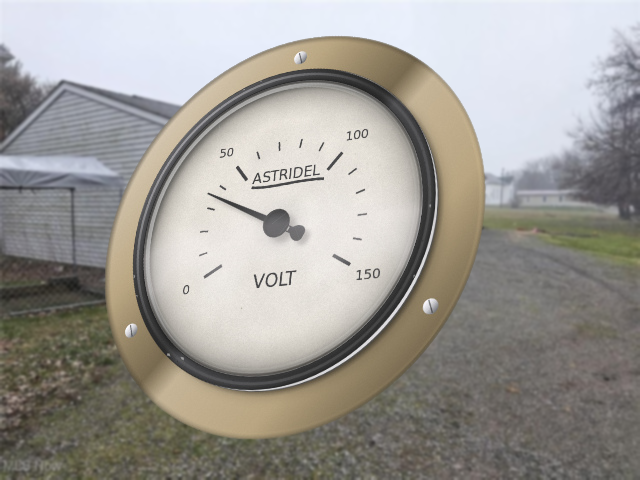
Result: 35
